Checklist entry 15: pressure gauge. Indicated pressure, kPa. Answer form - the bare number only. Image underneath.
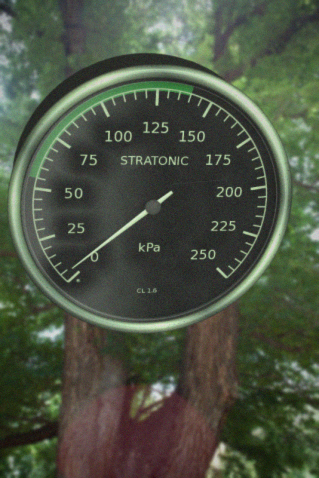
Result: 5
